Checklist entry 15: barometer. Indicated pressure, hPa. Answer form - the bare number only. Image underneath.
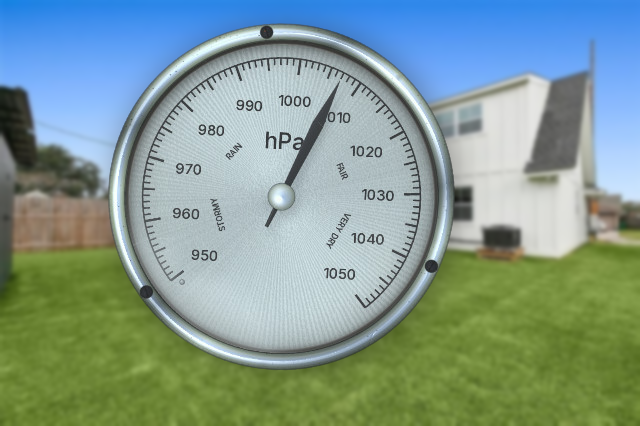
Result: 1007
